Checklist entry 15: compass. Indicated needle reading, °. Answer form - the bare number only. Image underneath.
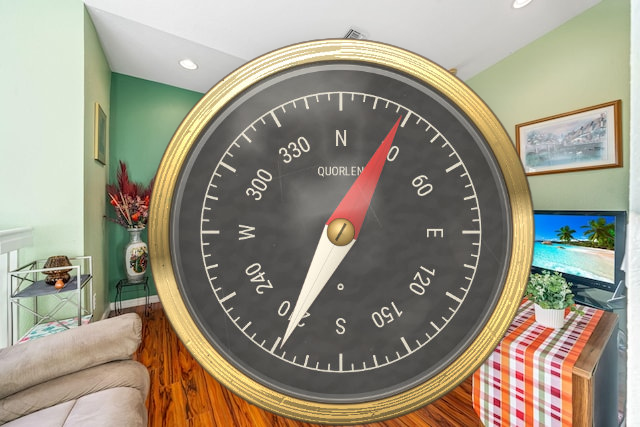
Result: 27.5
